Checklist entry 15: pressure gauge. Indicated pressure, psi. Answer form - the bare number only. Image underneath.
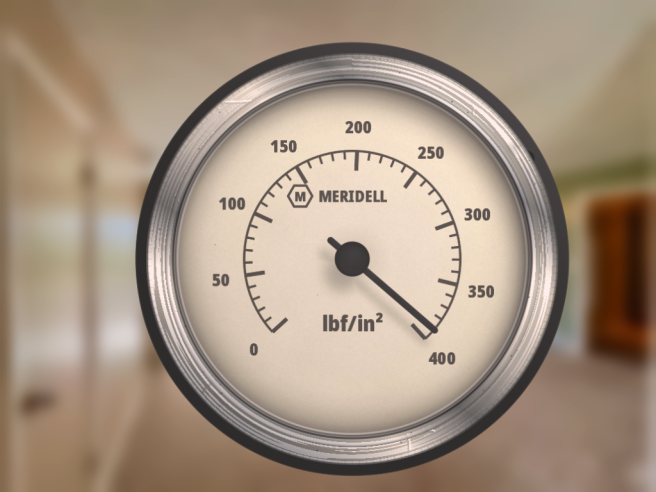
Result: 390
